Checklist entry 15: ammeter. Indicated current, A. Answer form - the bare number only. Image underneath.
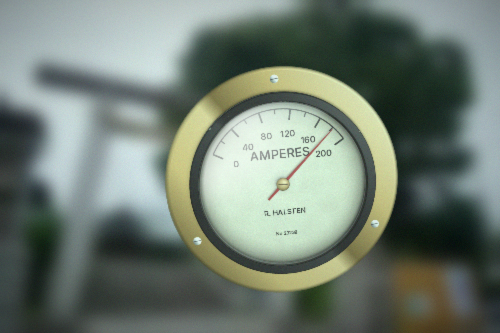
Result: 180
